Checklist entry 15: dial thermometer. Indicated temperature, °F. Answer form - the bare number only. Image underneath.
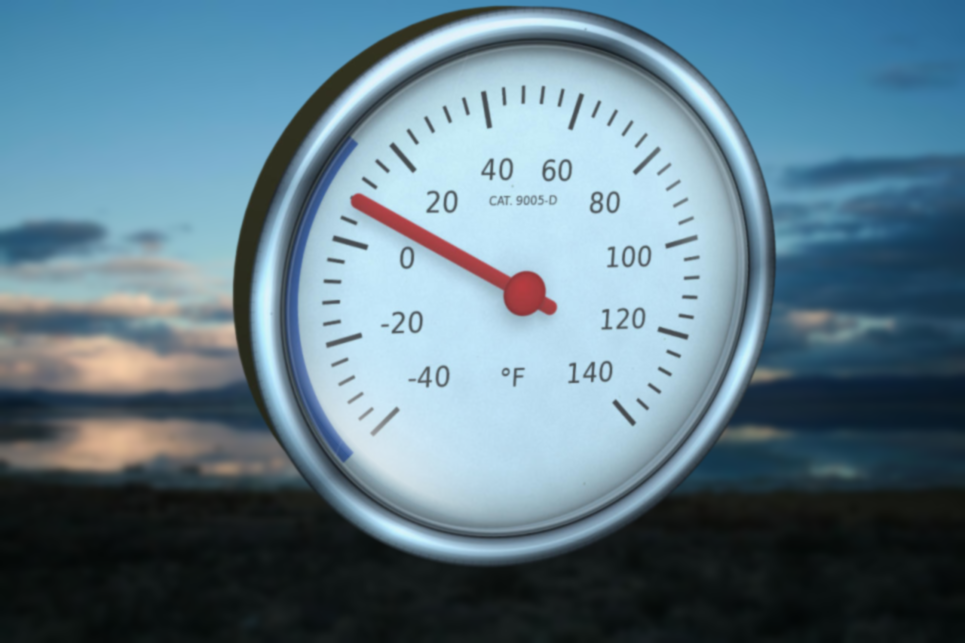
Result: 8
